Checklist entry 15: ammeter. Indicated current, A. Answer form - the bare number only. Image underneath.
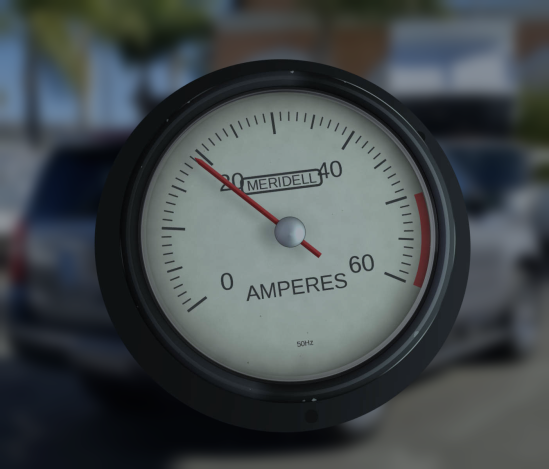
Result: 19
